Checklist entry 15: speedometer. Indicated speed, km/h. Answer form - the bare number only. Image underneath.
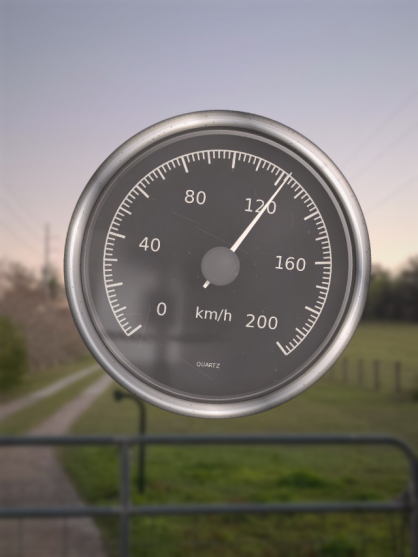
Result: 122
